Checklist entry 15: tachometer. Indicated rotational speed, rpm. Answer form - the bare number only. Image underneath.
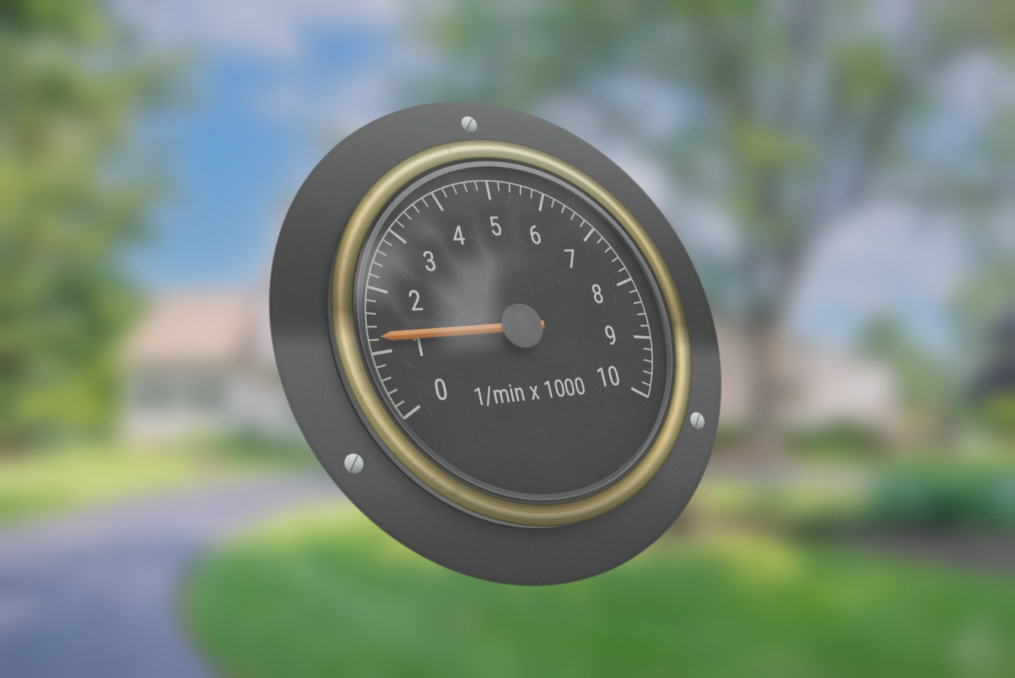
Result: 1200
